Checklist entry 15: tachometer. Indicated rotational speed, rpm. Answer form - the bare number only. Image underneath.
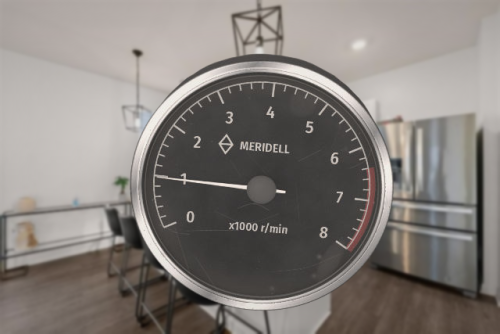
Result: 1000
